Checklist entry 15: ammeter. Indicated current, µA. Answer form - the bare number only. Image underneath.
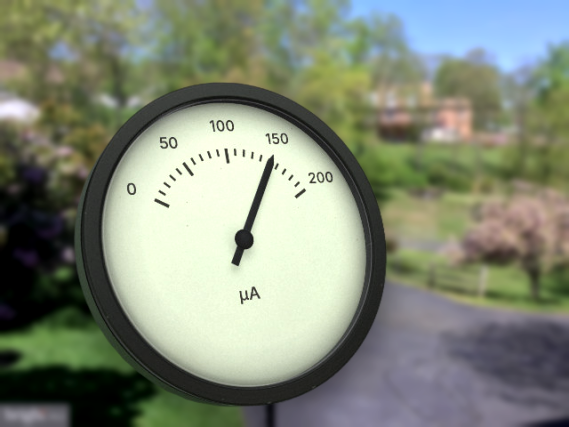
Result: 150
